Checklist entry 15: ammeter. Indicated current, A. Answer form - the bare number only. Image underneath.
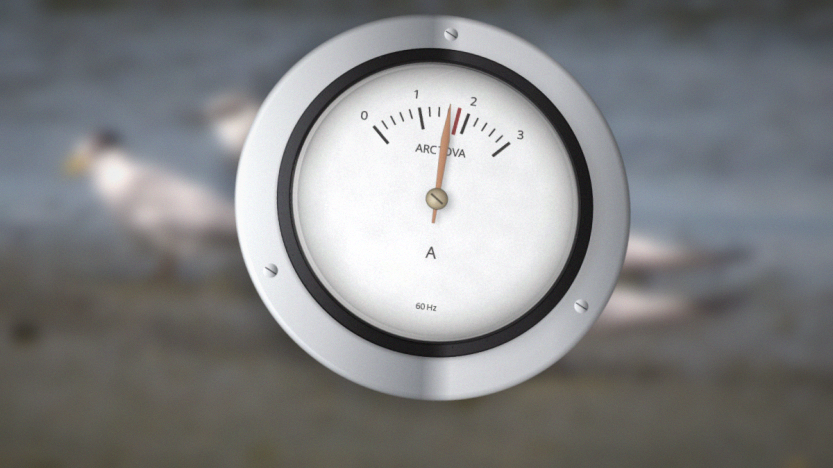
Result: 1.6
